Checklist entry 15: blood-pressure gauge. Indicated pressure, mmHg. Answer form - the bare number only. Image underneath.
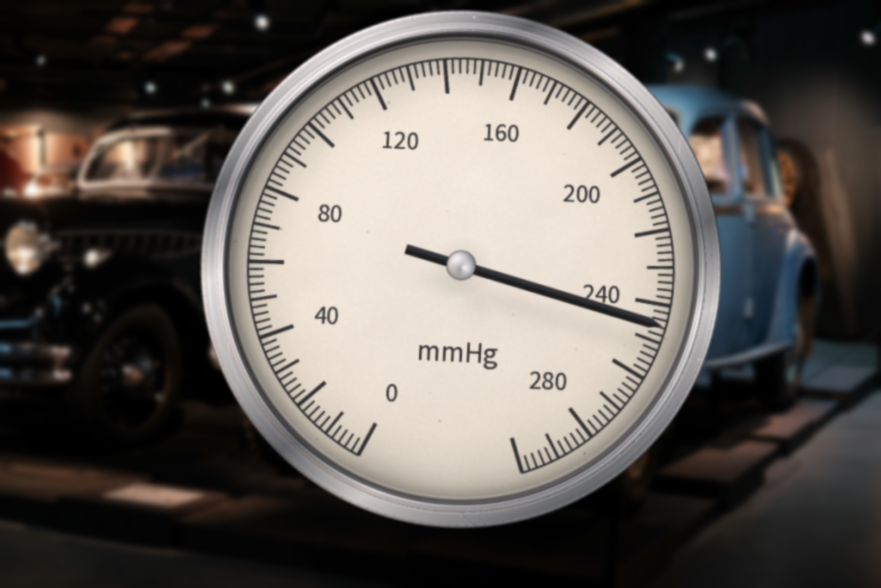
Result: 246
